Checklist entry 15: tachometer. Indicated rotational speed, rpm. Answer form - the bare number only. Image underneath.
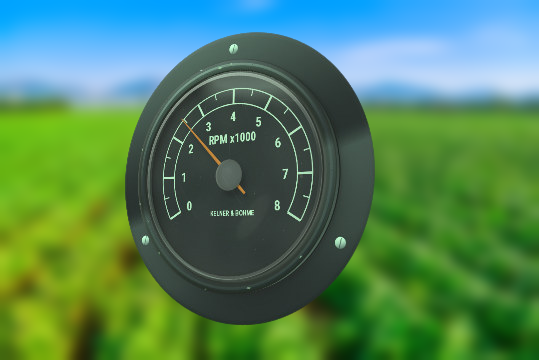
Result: 2500
